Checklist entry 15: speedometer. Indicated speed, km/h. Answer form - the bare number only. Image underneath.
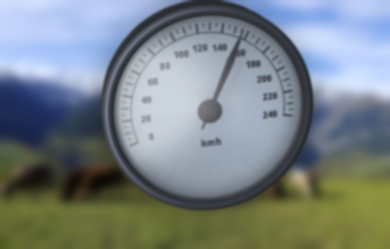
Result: 155
